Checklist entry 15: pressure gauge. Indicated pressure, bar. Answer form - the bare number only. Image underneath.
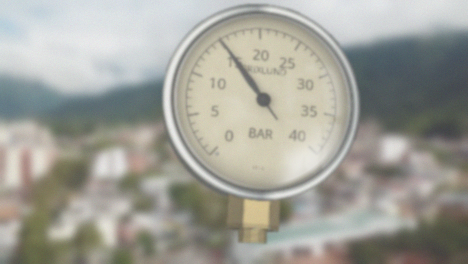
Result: 15
